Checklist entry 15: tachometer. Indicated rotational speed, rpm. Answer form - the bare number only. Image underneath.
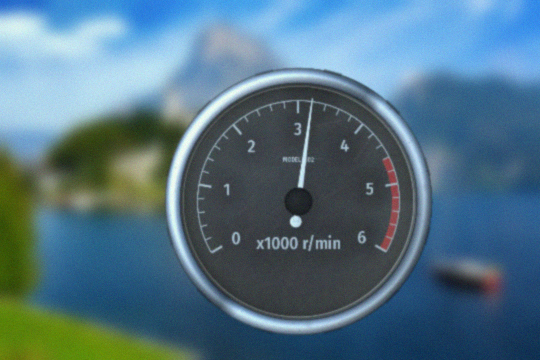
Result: 3200
